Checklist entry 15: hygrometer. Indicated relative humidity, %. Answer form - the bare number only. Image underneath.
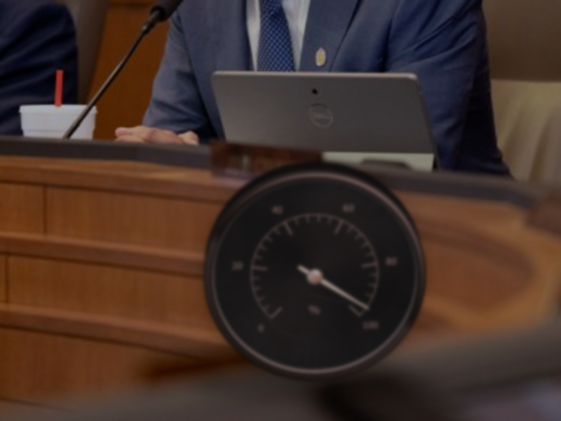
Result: 96
